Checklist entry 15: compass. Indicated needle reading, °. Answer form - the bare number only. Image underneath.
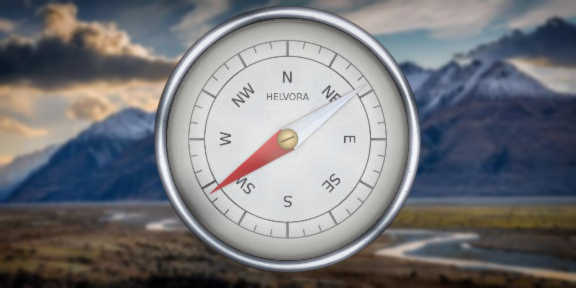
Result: 235
